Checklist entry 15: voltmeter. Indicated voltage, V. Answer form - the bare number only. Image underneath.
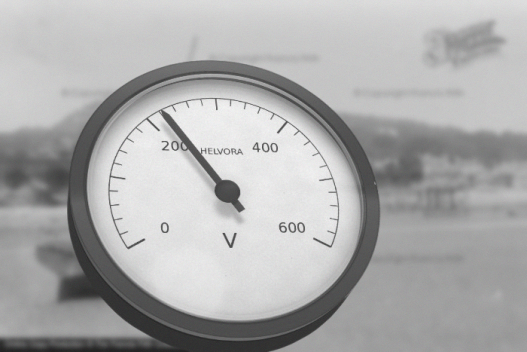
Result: 220
